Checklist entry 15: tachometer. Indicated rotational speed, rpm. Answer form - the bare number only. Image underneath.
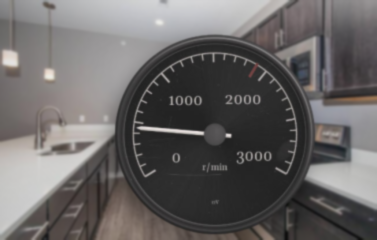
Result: 450
